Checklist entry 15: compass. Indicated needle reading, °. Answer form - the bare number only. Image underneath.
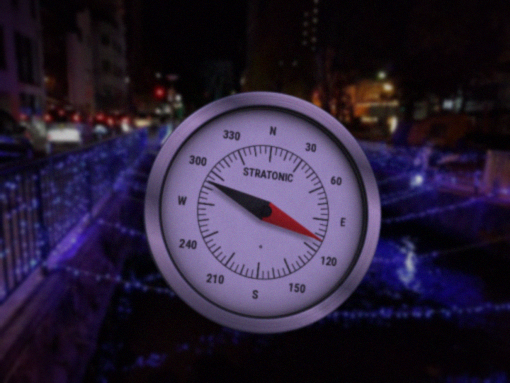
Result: 110
